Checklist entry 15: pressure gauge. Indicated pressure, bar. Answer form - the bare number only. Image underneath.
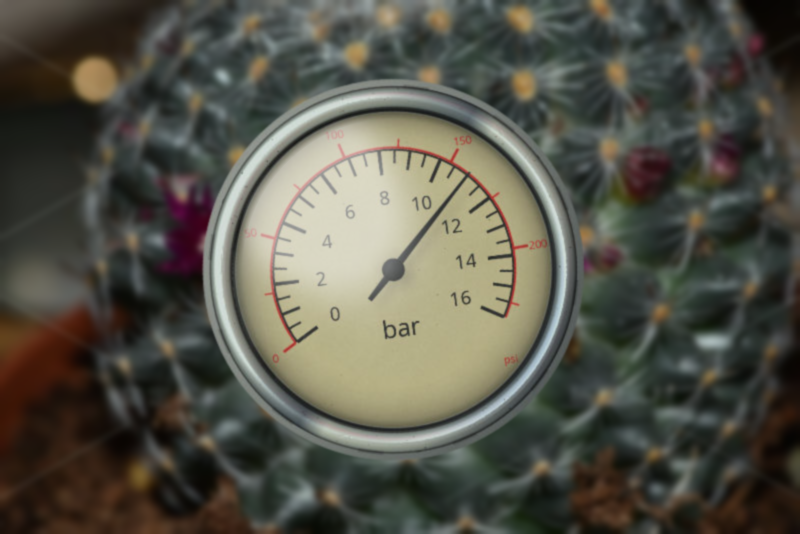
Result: 11
